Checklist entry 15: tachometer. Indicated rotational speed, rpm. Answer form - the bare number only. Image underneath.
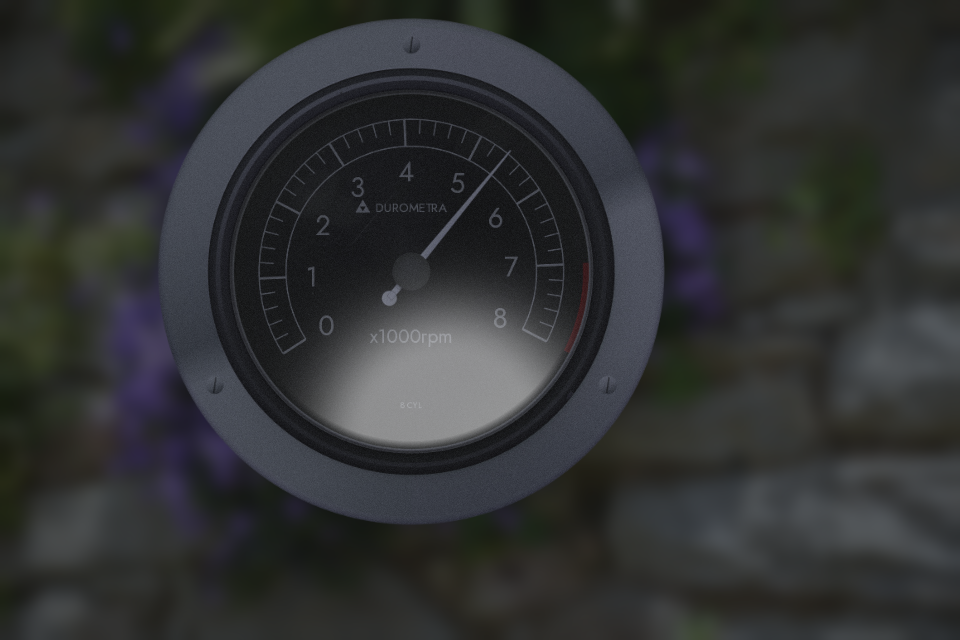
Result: 5400
